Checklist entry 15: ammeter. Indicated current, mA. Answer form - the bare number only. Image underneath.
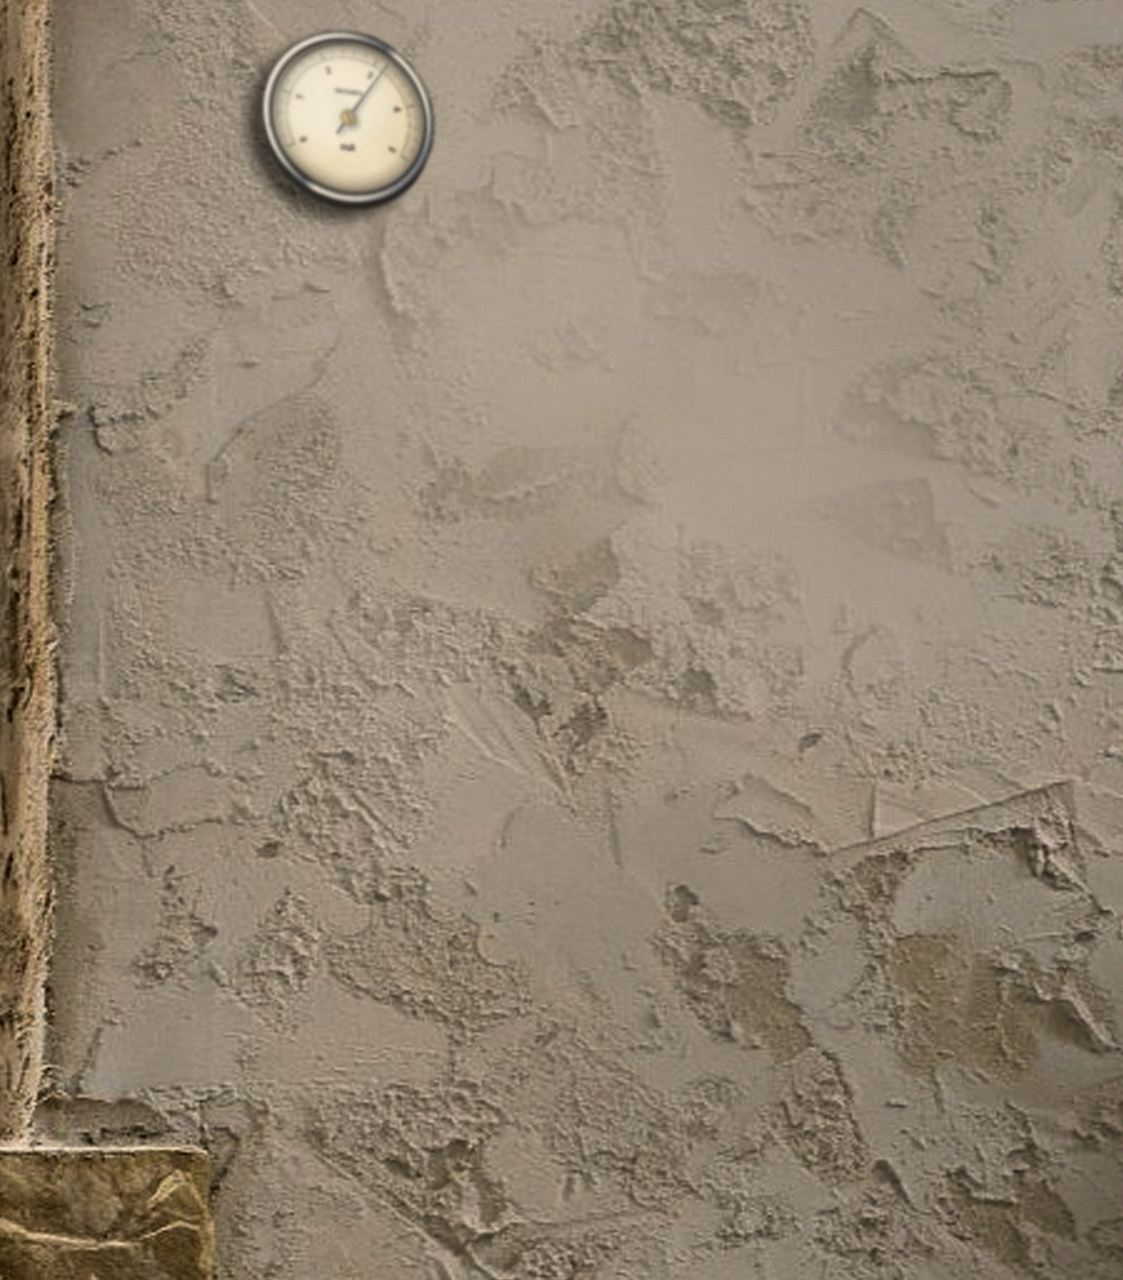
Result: 3.2
